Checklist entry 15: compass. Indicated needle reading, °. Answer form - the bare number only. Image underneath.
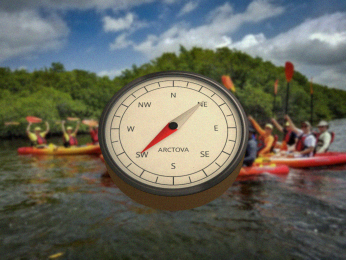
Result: 225
